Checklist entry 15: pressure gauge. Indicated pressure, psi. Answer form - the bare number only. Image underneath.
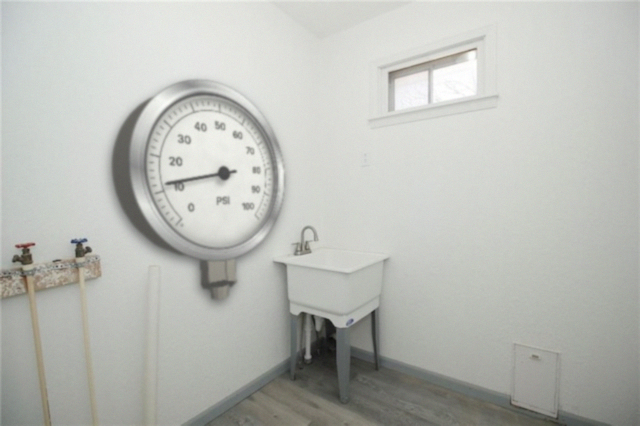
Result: 12
